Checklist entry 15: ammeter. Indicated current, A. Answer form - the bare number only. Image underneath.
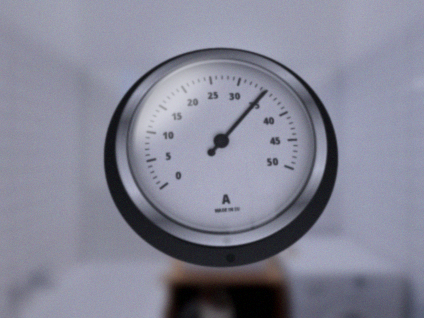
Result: 35
